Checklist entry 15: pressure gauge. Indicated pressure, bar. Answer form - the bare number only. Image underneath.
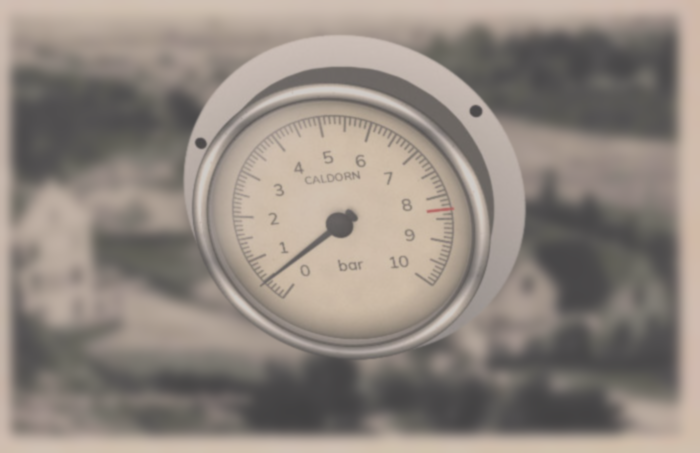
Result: 0.5
